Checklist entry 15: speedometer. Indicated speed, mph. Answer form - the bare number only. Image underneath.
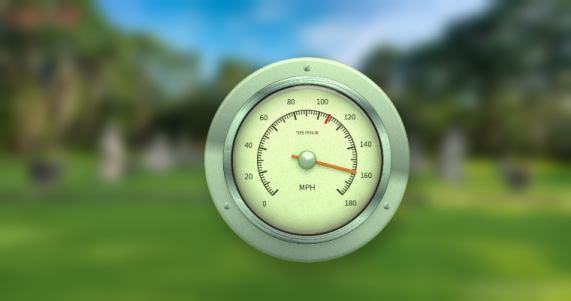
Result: 160
